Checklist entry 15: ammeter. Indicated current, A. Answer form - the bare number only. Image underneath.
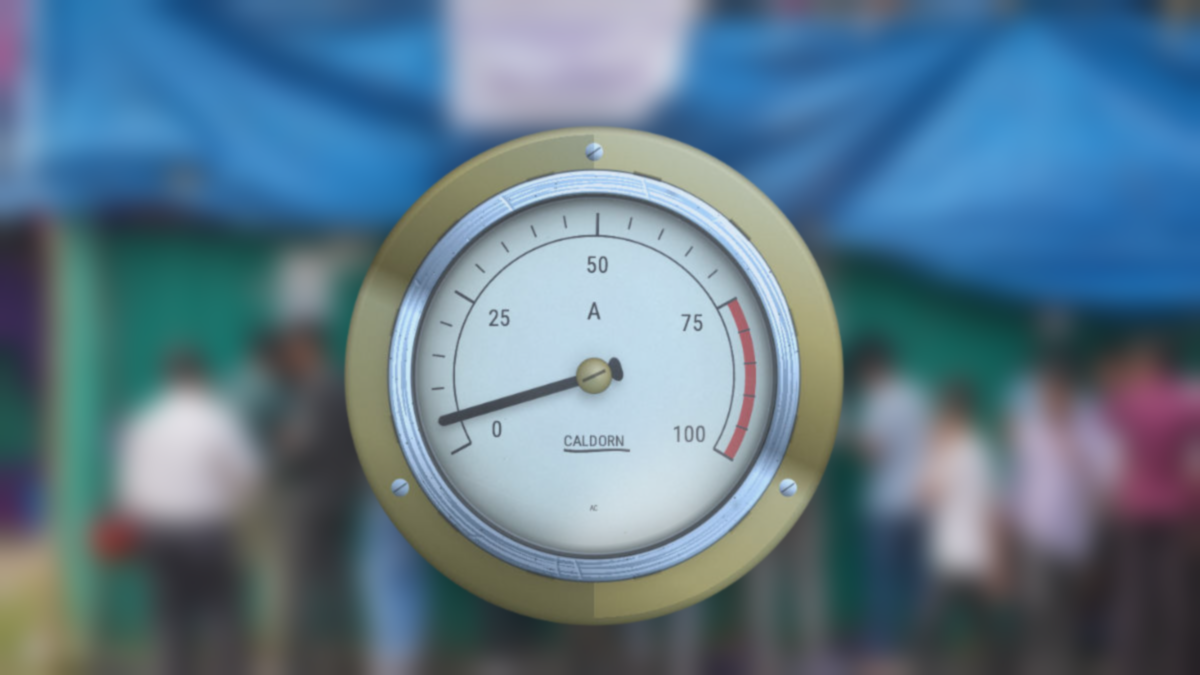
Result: 5
